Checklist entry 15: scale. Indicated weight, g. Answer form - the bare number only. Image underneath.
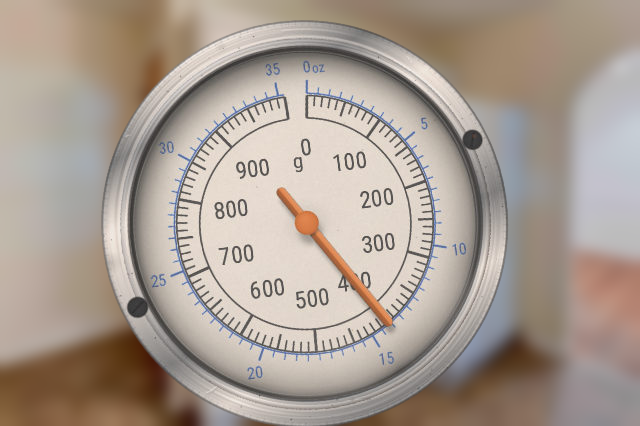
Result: 400
